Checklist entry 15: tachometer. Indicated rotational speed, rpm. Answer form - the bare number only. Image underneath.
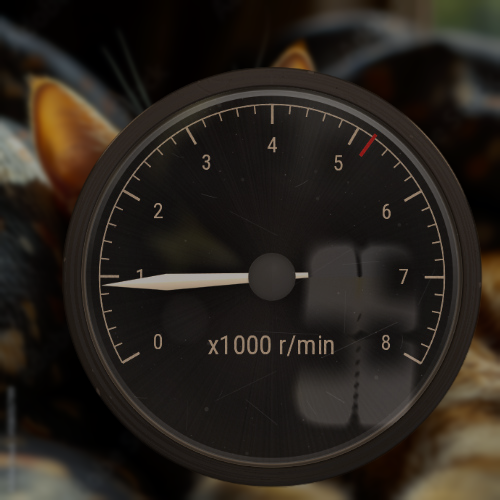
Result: 900
